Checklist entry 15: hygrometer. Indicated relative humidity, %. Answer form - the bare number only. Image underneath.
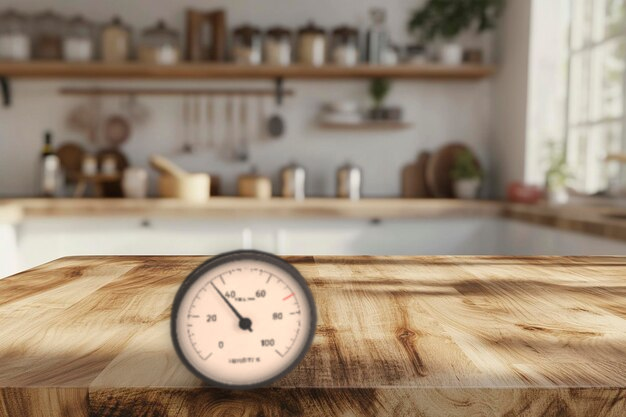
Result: 36
